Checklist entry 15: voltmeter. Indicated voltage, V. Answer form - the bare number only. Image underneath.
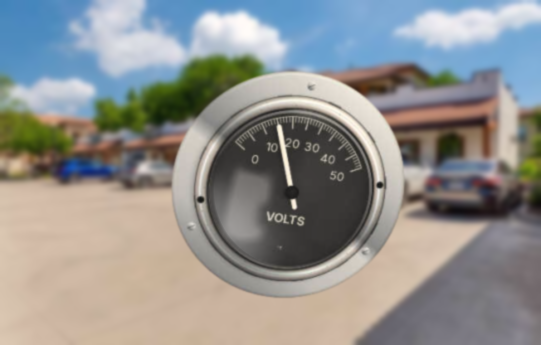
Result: 15
